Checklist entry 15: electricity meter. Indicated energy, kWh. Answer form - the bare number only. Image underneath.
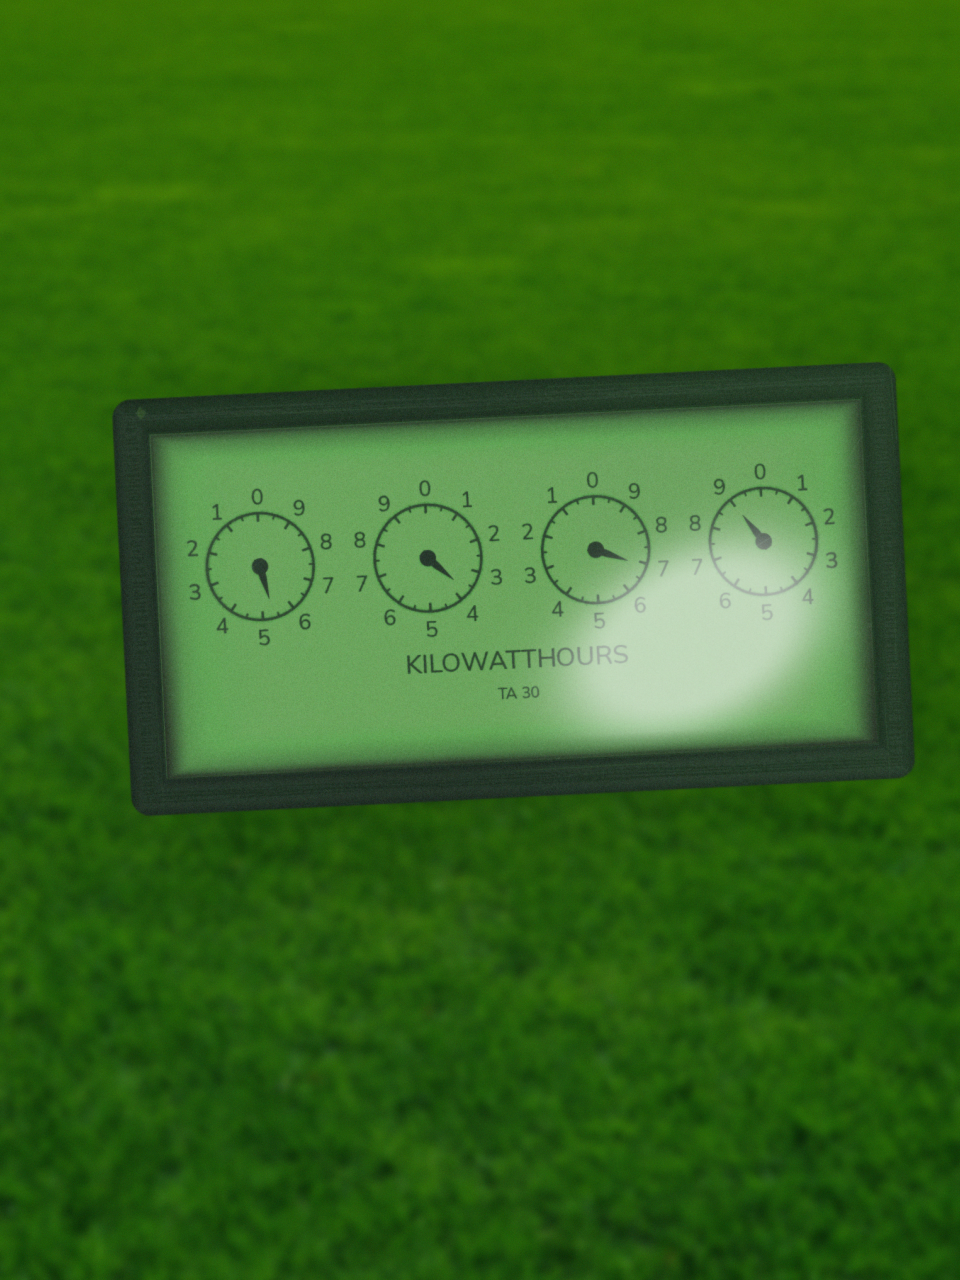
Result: 5369
